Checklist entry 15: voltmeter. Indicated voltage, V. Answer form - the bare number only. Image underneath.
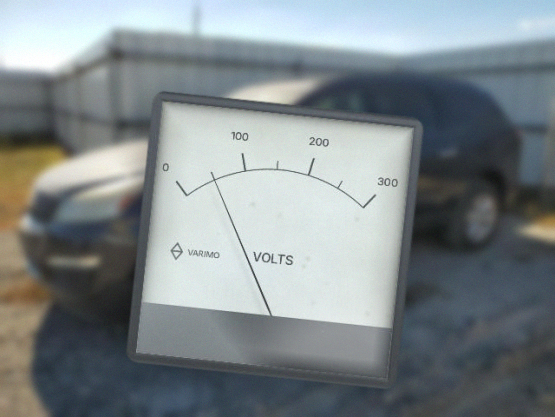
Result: 50
